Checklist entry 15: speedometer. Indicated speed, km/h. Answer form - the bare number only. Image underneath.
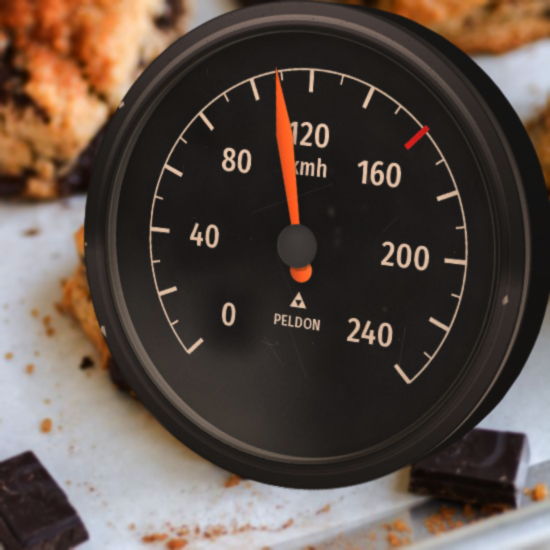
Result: 110
